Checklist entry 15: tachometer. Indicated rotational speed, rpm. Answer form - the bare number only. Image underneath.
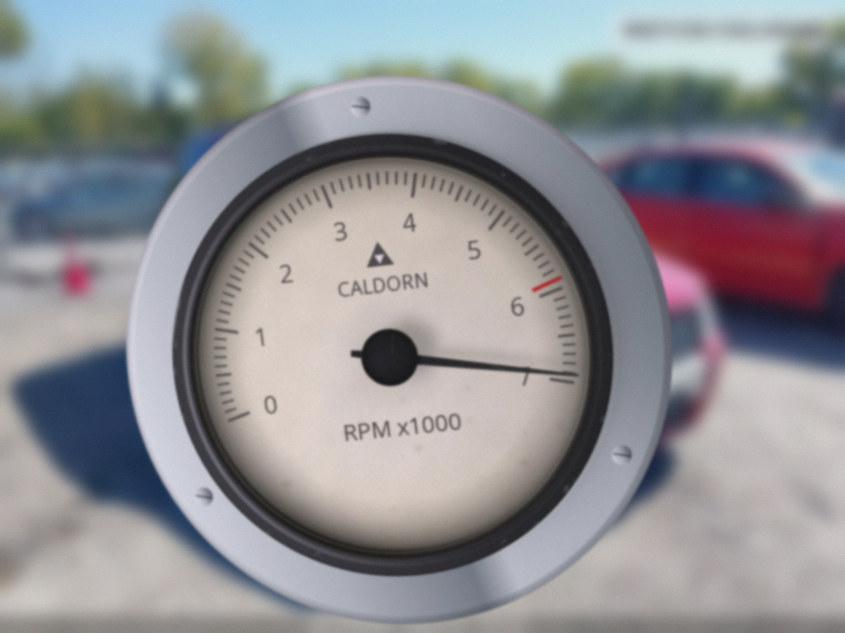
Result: 6900
